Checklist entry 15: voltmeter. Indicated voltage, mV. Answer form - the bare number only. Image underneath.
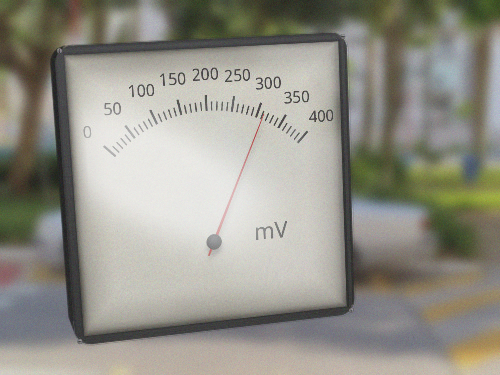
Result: 310
